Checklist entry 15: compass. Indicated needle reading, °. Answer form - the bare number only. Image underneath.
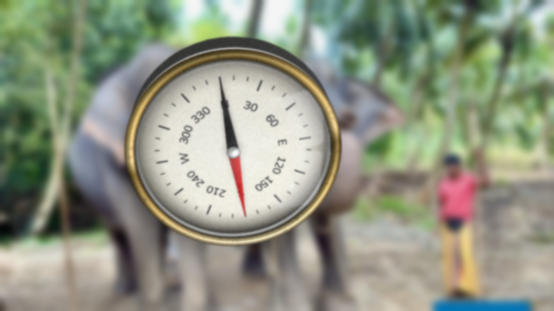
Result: 180
